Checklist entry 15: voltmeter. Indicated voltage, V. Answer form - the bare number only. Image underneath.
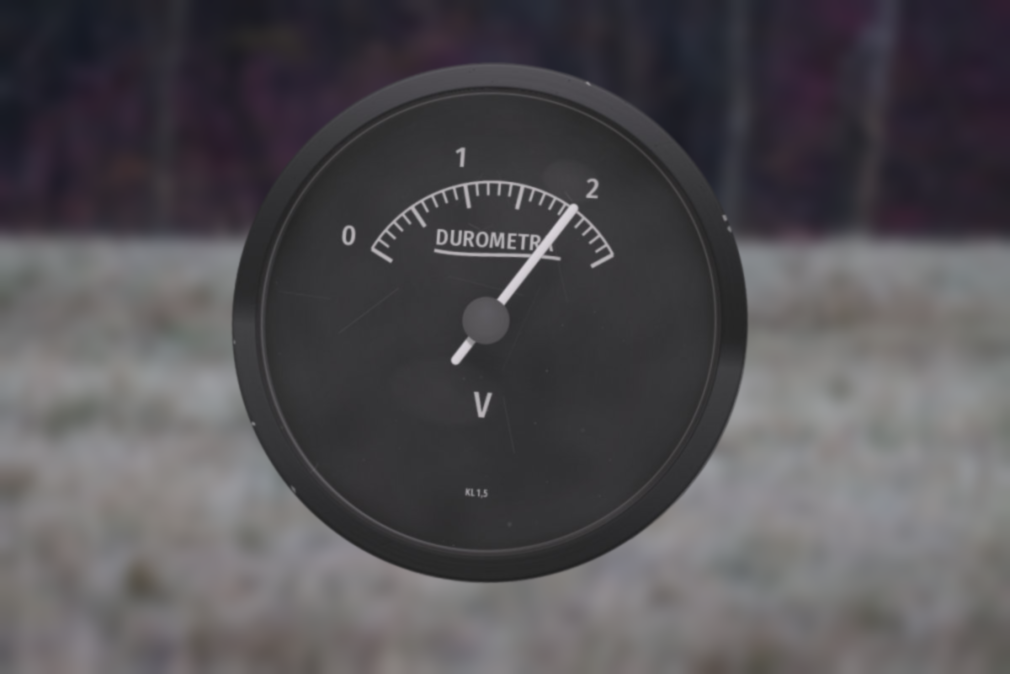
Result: 2
